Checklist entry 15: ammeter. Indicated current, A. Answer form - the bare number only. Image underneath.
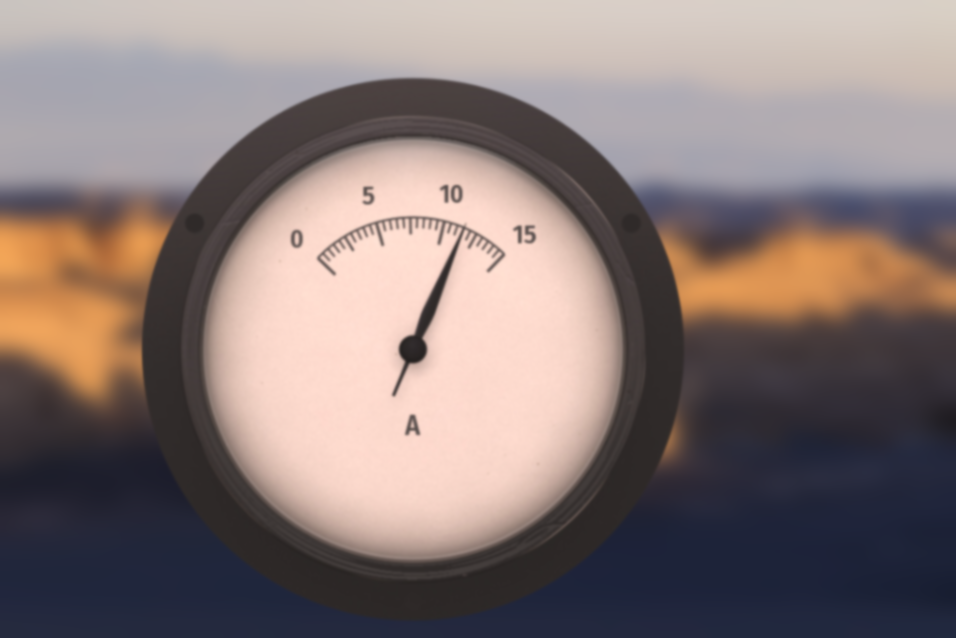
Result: 11.5
